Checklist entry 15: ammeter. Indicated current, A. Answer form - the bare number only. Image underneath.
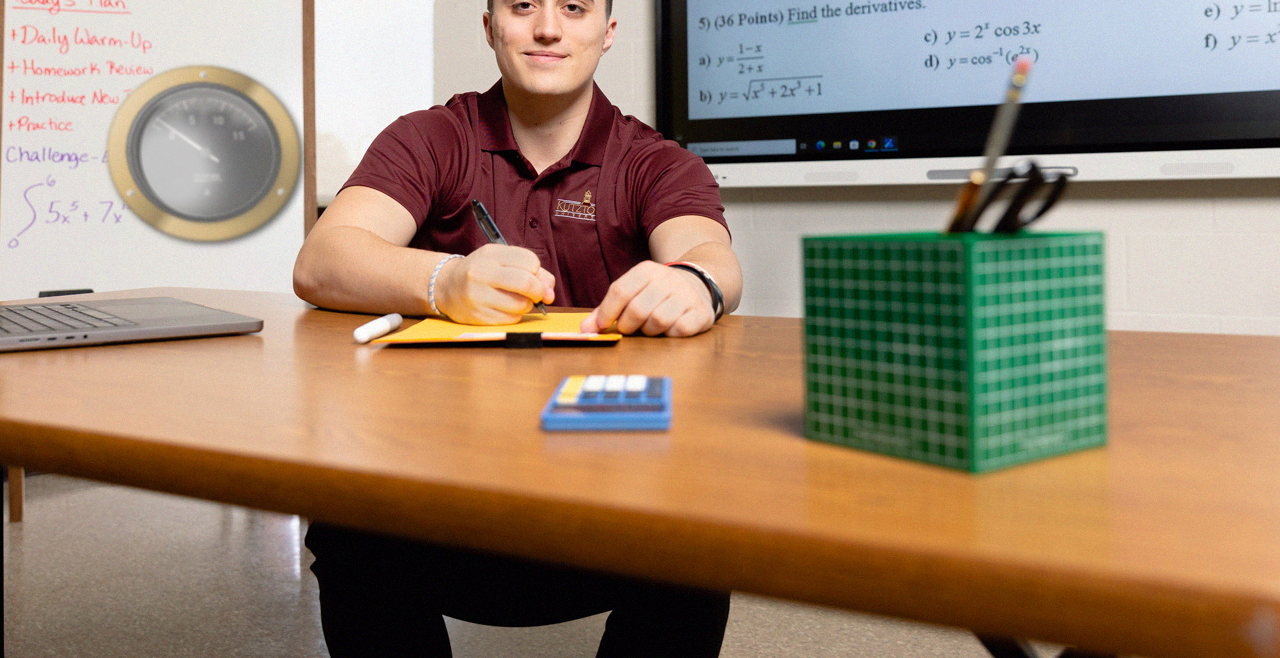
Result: 1
